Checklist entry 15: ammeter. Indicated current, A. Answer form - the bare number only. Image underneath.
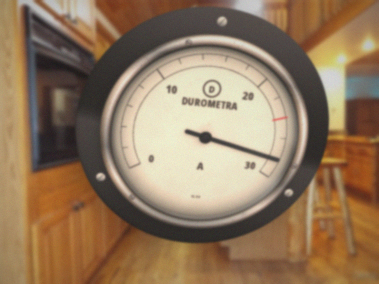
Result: 28
